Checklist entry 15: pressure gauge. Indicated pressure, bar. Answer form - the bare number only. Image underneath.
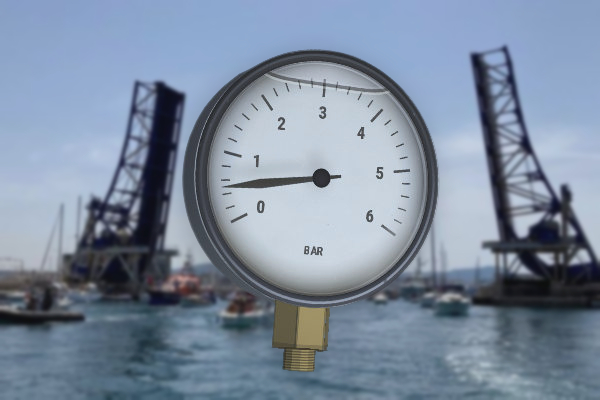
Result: 0.5
